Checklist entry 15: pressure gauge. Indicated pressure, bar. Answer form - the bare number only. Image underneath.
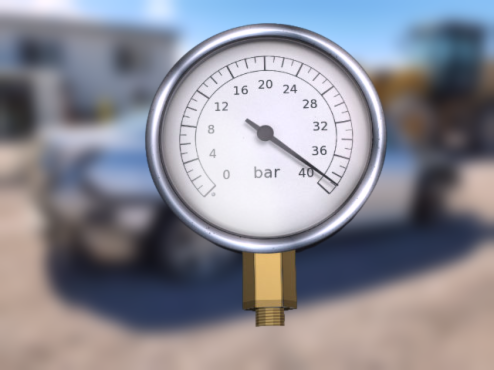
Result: 39
